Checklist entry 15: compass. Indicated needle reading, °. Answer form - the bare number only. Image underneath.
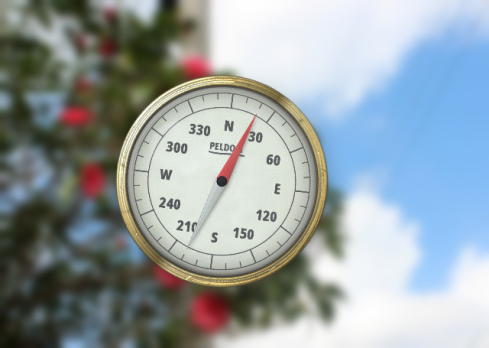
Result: 20
